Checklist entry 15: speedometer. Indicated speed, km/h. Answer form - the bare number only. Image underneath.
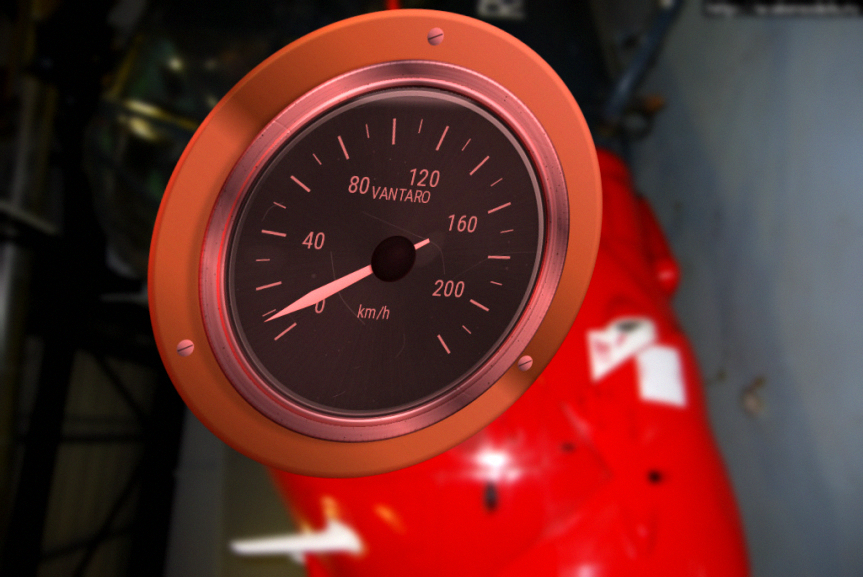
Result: 10
